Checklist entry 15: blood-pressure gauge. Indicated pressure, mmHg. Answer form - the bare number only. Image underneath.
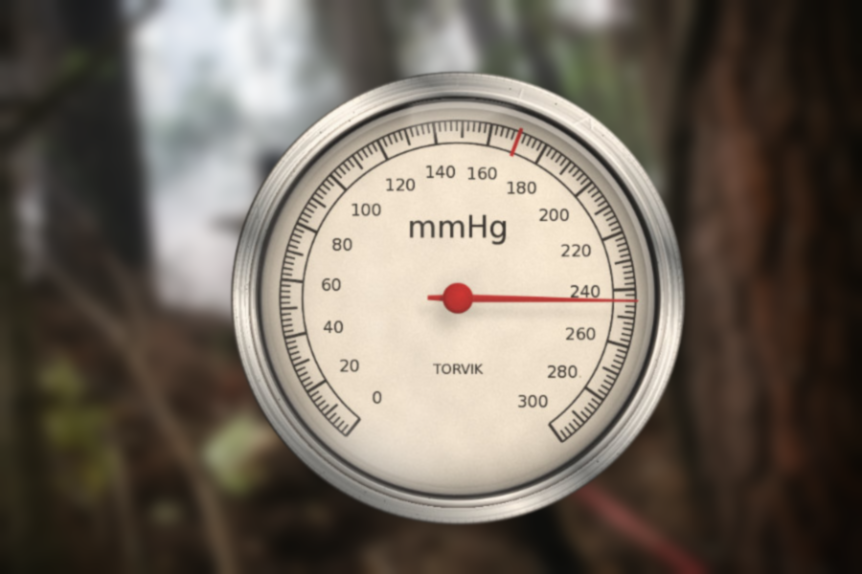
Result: 244
